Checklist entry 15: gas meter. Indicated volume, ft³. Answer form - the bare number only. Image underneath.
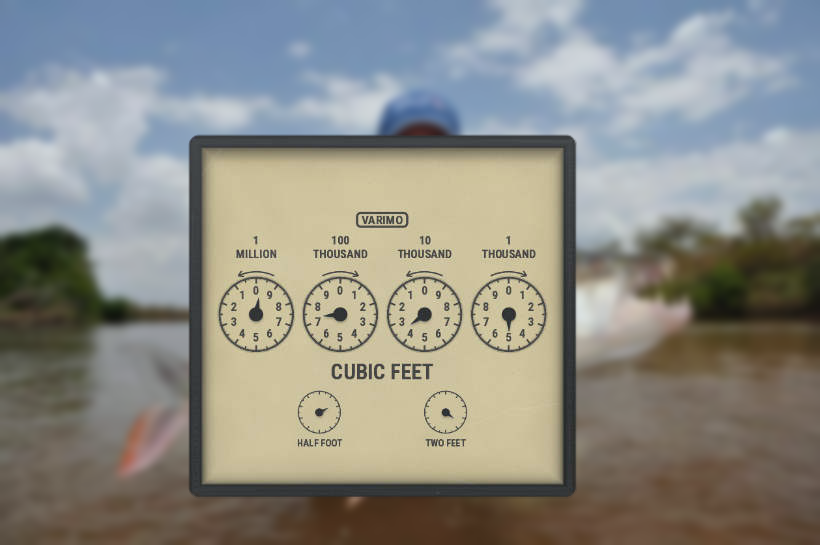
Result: 973500
